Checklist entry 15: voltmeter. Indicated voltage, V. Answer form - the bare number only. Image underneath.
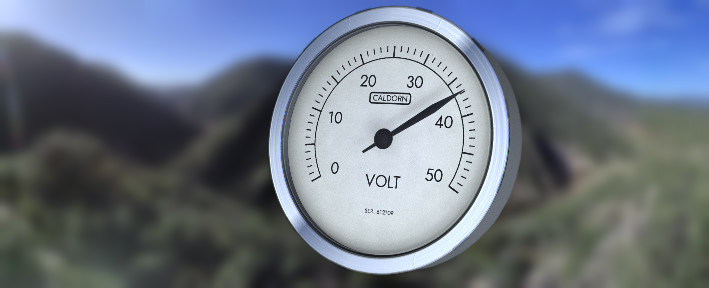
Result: 37
